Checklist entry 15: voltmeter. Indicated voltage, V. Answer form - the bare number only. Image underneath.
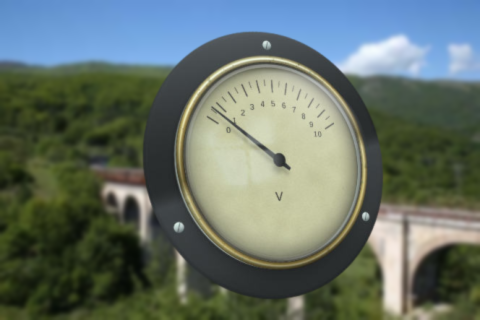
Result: 0.5
